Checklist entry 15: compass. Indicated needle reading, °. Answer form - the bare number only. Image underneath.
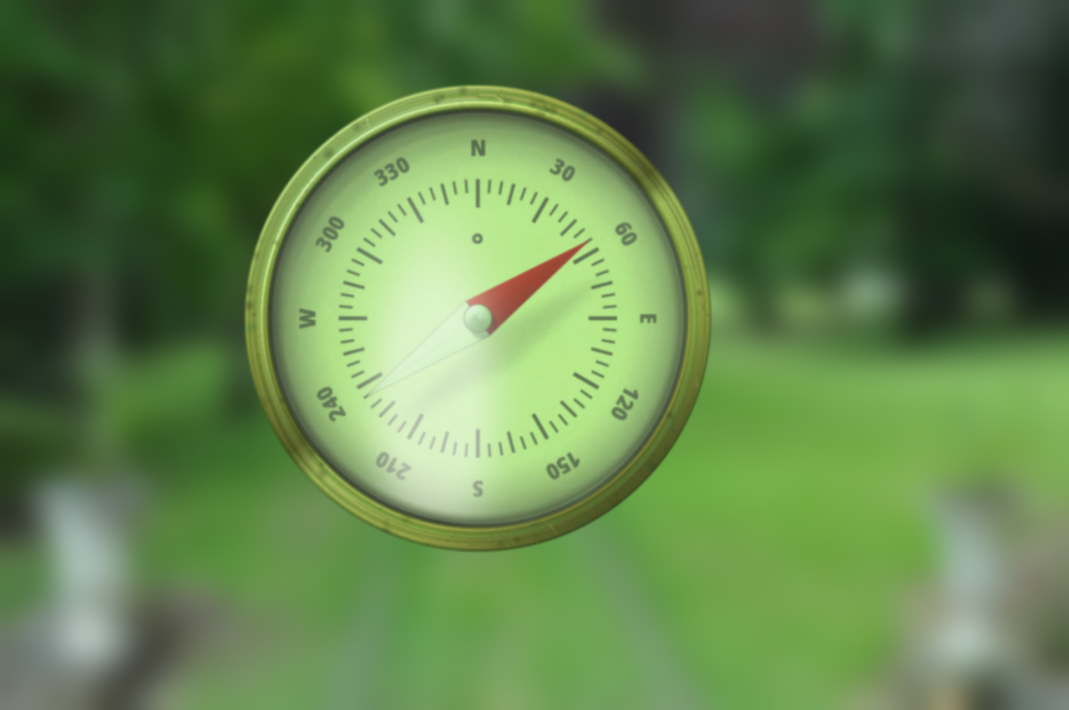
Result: 55
